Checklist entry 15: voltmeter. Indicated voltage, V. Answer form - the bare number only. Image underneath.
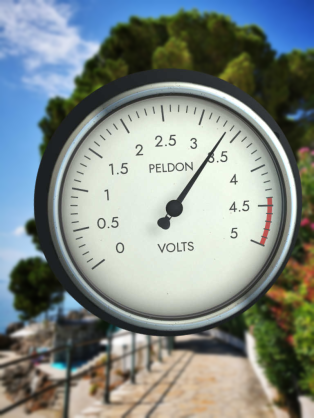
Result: 3.35
